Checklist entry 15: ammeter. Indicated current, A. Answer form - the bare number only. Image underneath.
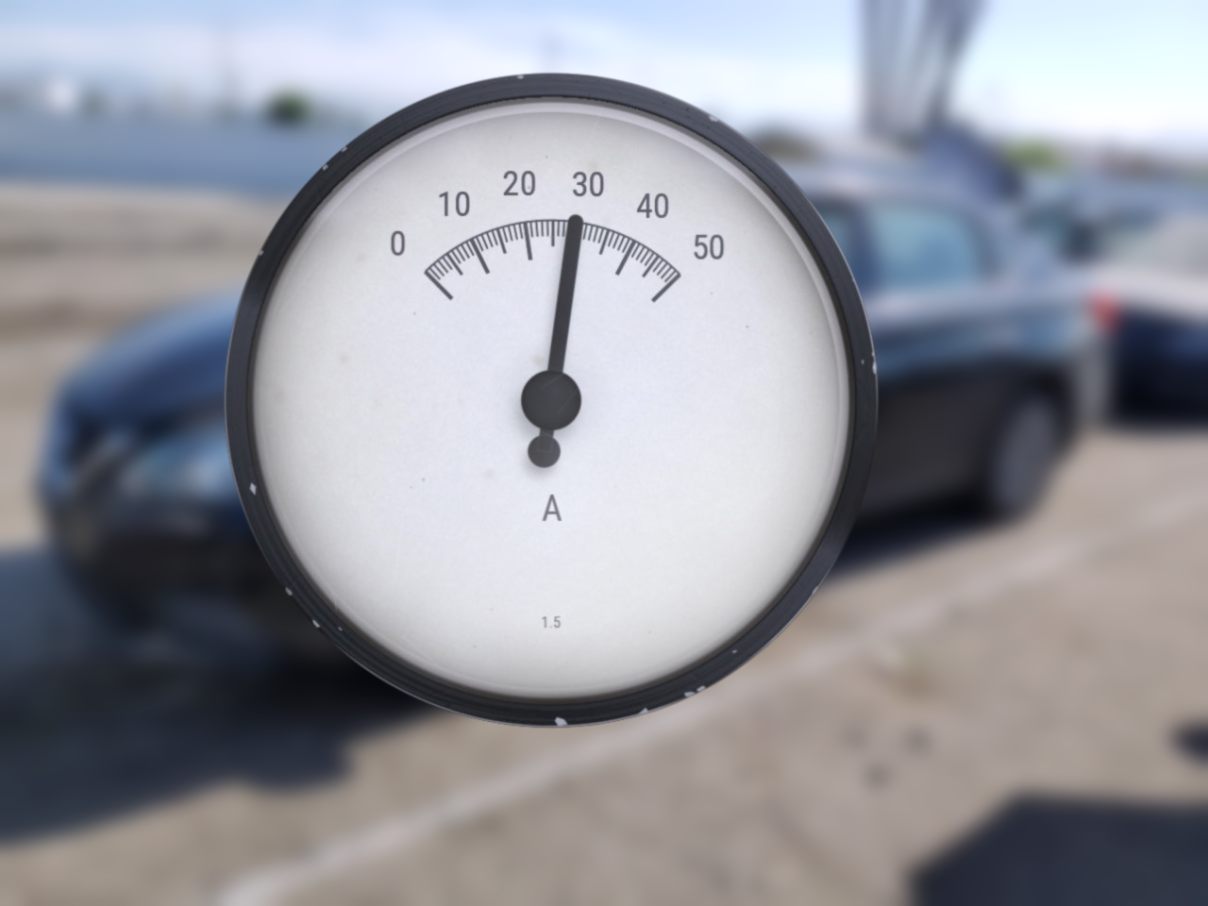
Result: 29
